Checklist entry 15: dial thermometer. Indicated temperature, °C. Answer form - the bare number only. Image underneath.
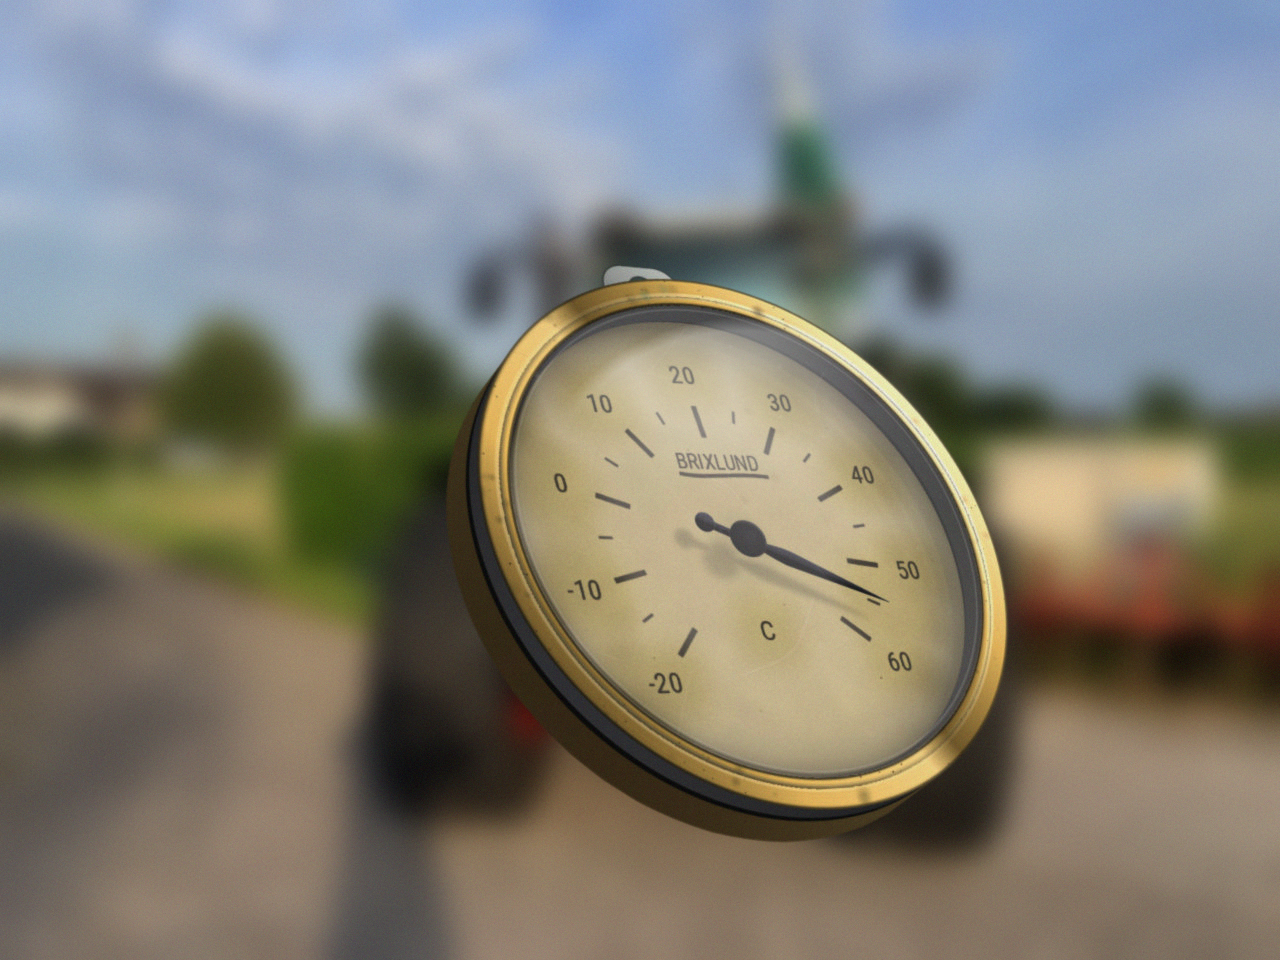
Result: 55
